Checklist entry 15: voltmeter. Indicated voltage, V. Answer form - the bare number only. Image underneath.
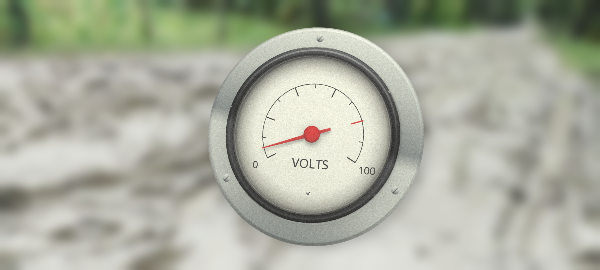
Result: 5
